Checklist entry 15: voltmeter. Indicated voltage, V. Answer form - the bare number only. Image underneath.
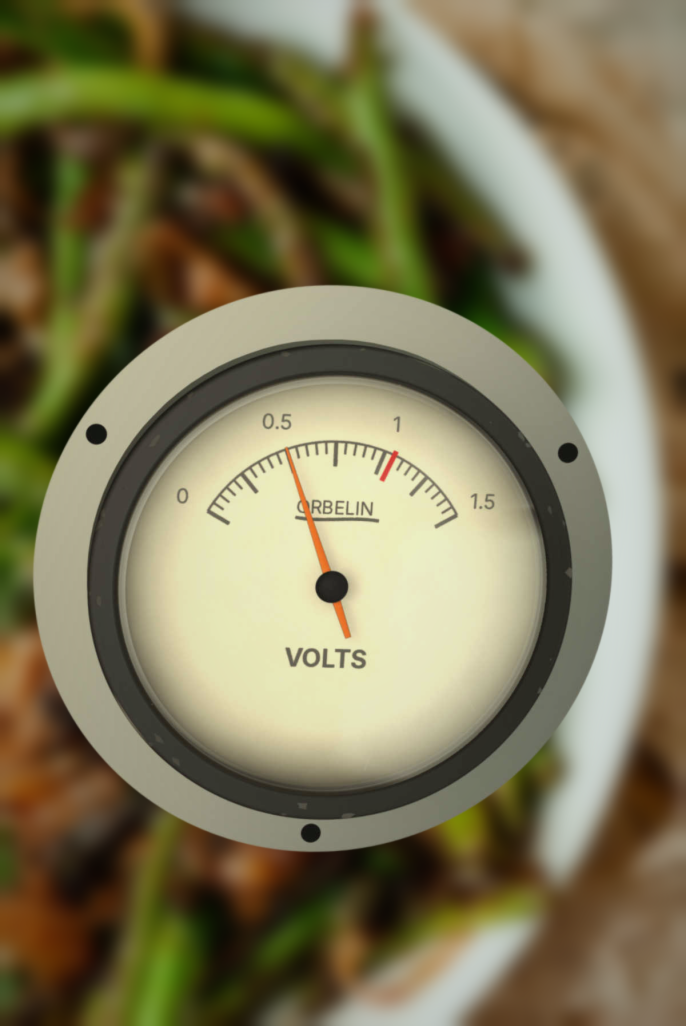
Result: 0.5
